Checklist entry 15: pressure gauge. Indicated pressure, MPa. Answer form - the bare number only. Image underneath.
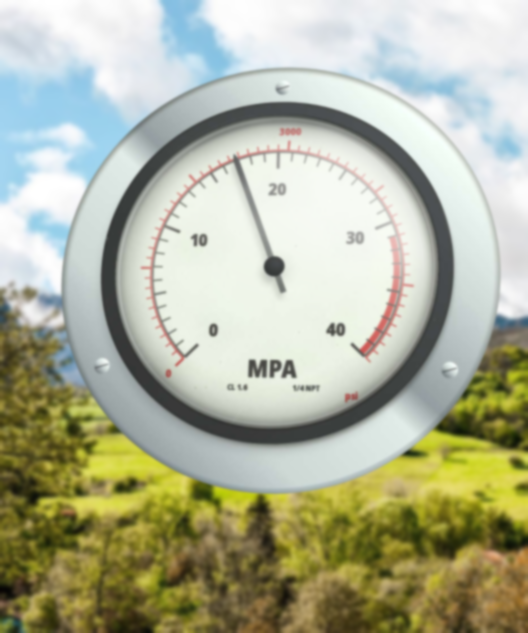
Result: 17
